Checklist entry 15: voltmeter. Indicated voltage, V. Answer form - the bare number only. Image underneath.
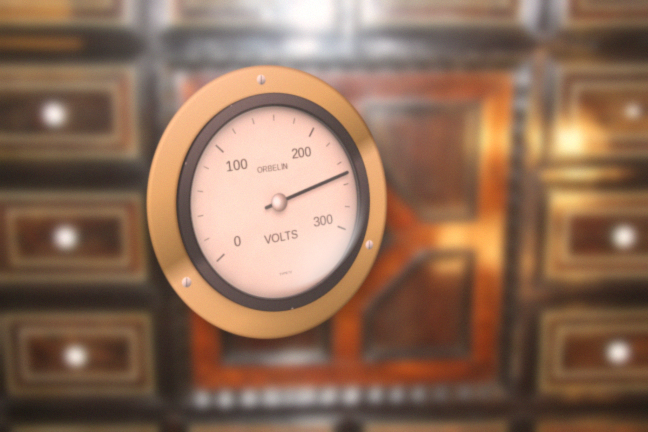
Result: 250
